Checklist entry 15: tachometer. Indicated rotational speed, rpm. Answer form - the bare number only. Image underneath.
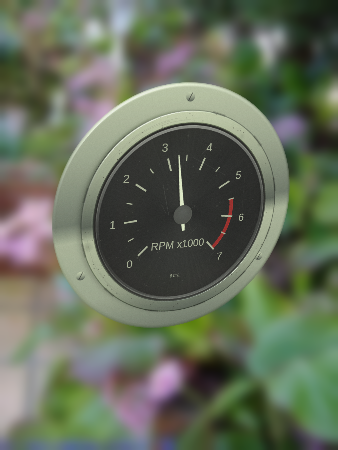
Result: 3250
